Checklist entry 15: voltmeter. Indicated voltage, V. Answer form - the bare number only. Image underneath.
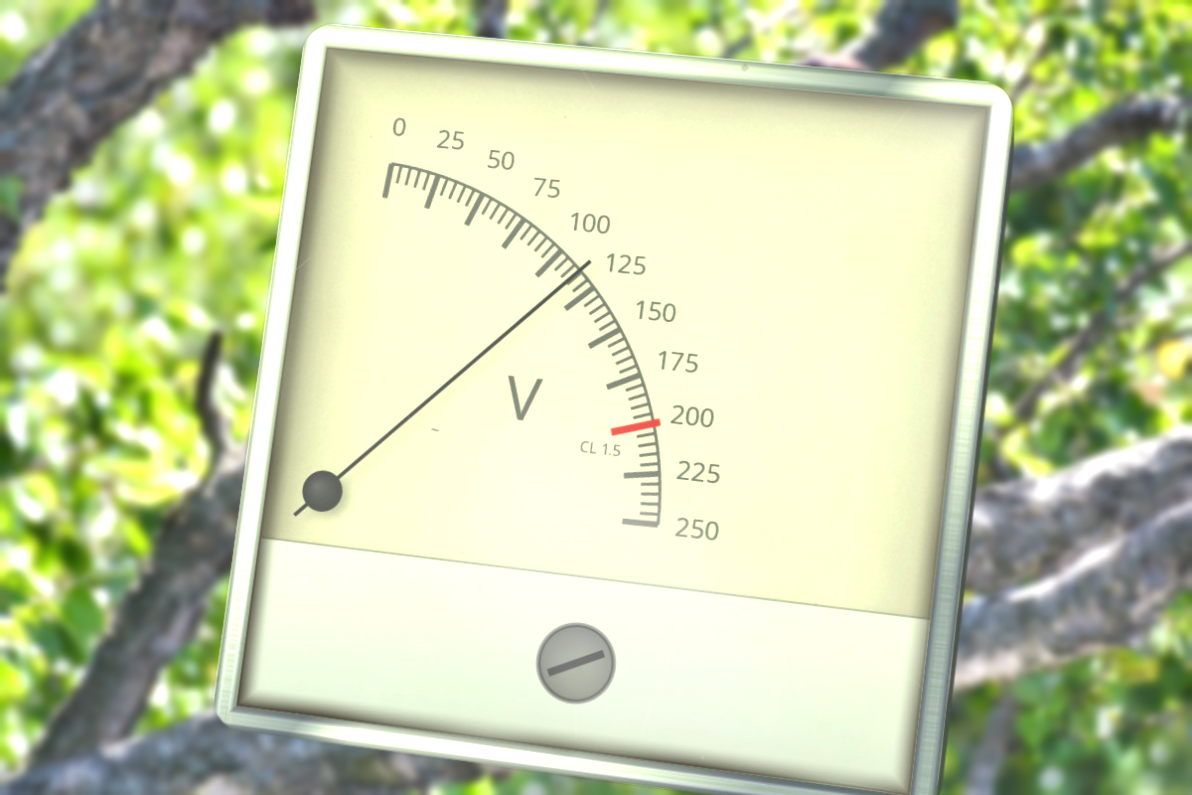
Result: 115
